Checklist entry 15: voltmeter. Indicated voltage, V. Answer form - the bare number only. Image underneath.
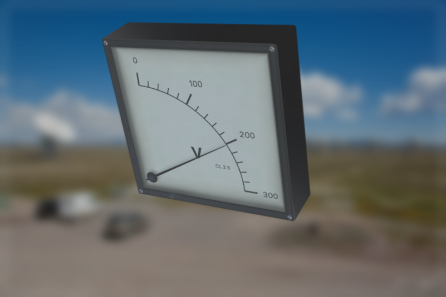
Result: 200
